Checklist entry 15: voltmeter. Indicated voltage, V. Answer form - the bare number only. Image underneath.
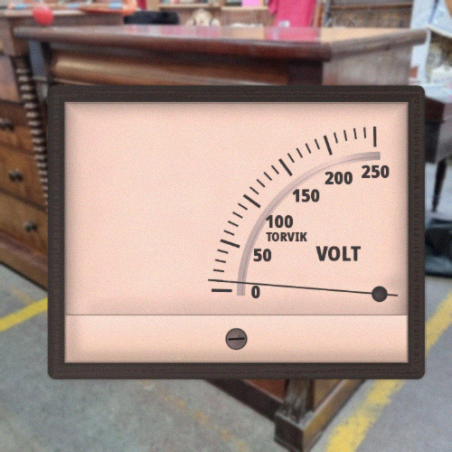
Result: 10
